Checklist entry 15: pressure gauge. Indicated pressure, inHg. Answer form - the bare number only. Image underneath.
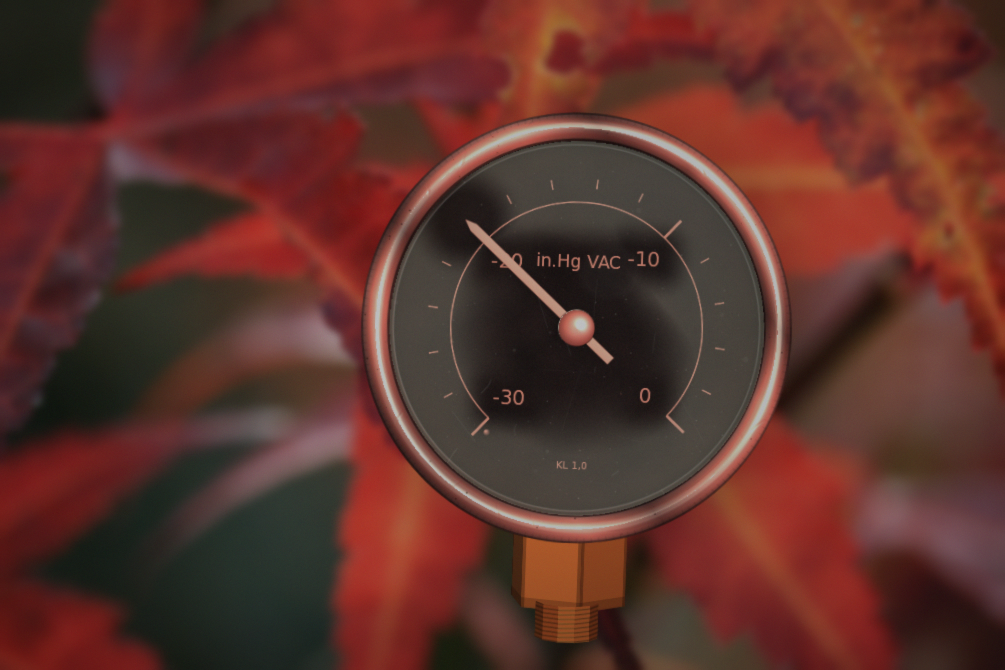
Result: -20
